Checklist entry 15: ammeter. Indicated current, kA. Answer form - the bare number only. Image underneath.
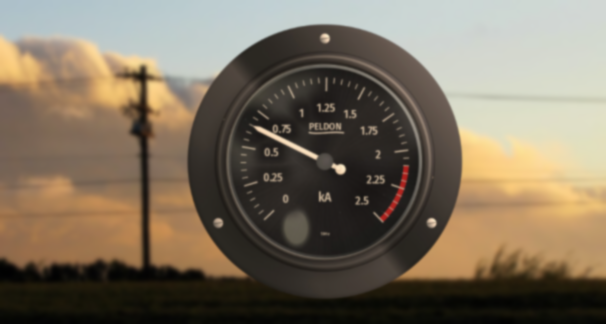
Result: 0.65
